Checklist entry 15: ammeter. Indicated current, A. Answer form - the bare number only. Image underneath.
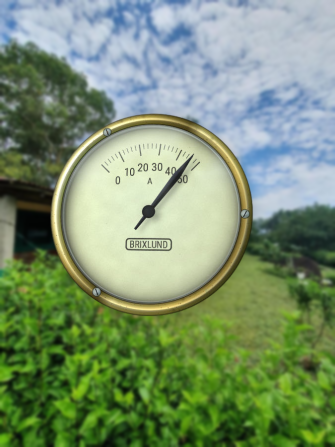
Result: 46
